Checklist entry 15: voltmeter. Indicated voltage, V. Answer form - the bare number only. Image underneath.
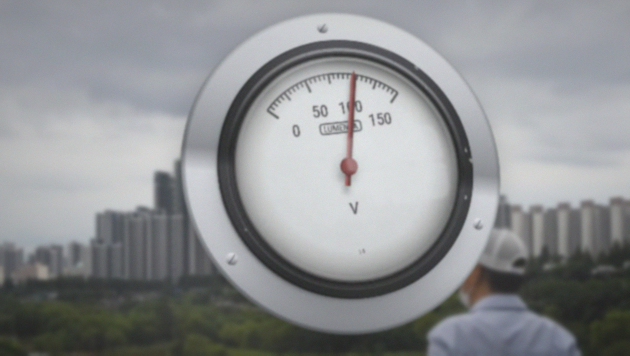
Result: 100
